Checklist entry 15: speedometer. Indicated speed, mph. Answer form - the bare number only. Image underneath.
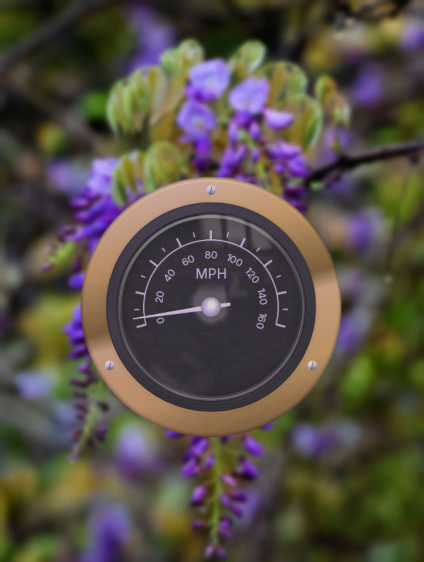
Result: 5
